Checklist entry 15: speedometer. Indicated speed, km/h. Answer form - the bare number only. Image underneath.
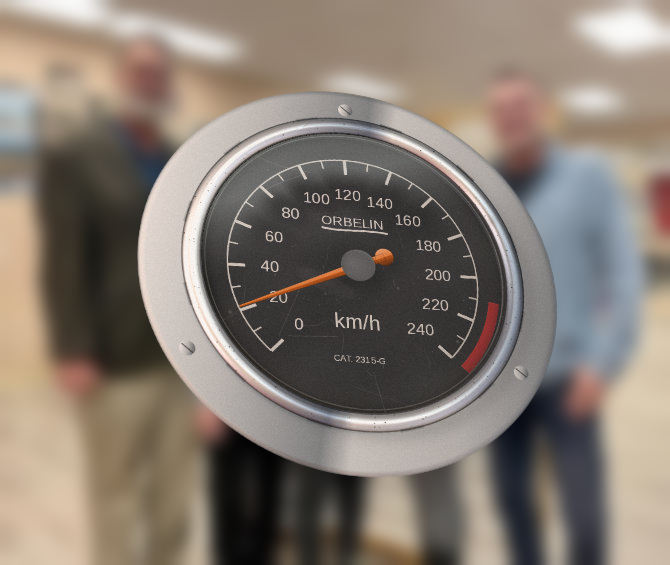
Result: 20
